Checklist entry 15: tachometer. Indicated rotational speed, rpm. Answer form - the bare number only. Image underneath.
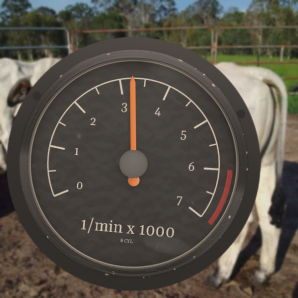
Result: 3250
